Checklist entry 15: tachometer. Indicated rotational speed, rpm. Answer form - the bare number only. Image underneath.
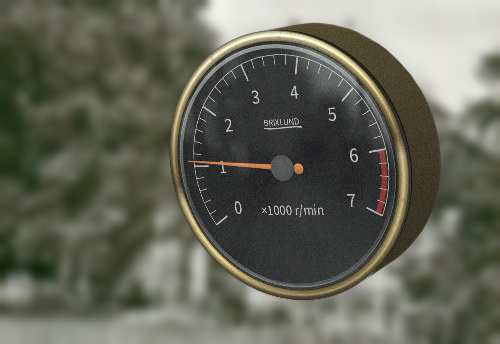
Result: 1100
